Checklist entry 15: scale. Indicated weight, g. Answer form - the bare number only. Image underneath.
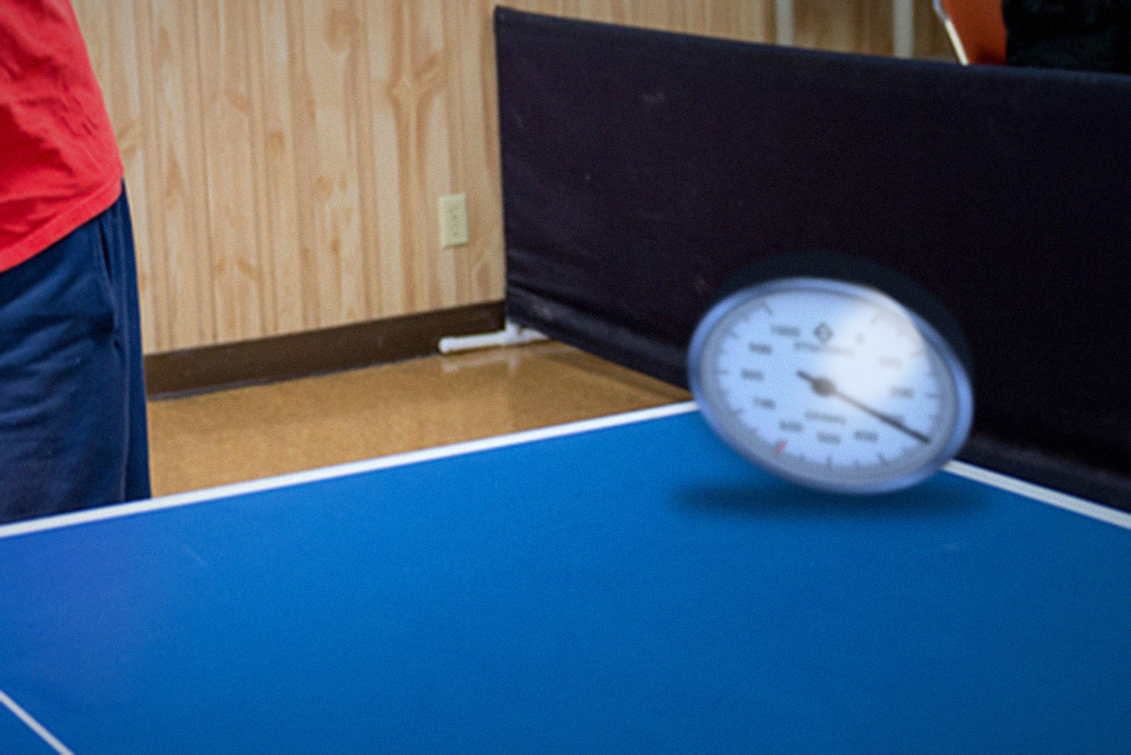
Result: 300
